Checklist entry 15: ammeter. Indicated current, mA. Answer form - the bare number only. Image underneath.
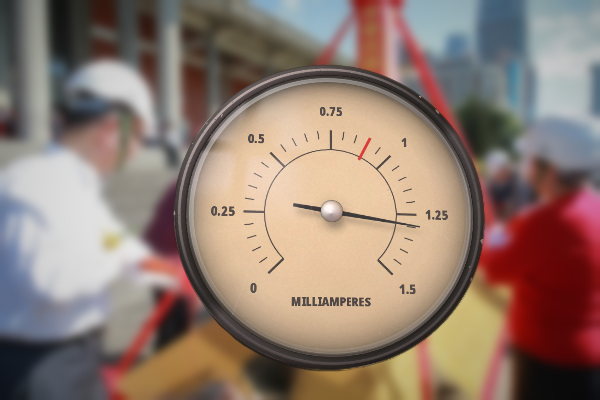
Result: 1.3
